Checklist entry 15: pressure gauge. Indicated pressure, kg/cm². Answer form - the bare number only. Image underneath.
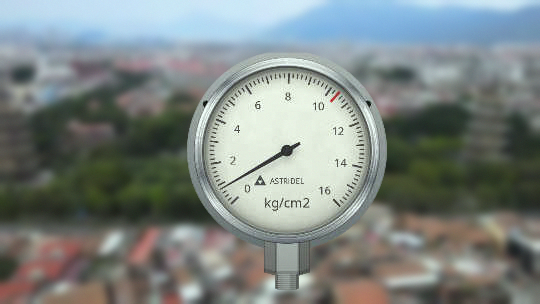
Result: 0.8
